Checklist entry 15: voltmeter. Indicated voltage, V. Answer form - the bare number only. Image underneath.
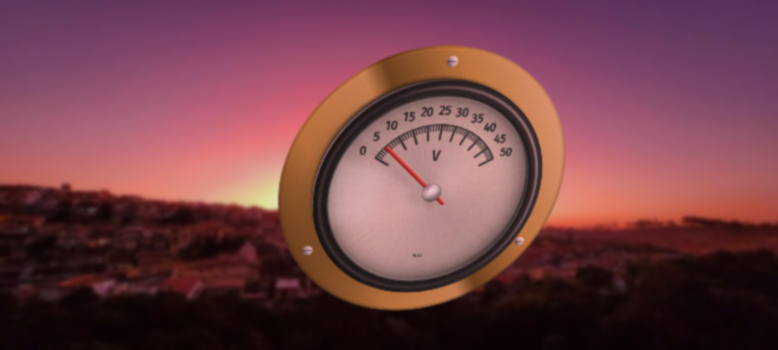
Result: 5
